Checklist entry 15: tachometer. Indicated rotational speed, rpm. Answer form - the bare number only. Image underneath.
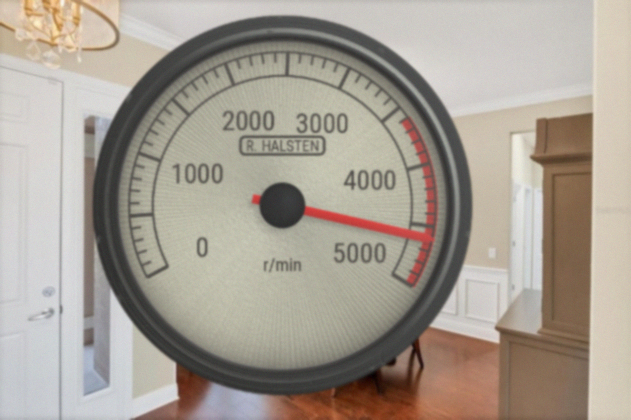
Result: 4600
